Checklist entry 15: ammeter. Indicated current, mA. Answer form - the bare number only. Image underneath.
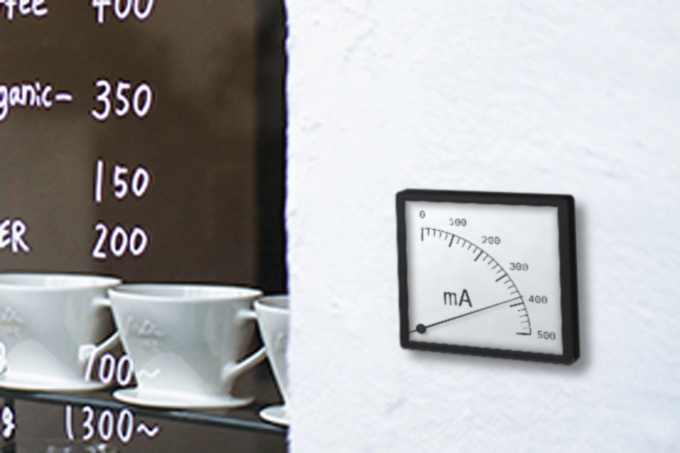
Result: 380
